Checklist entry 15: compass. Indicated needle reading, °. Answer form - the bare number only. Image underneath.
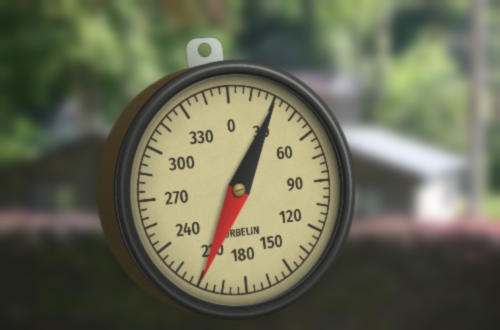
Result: 210
